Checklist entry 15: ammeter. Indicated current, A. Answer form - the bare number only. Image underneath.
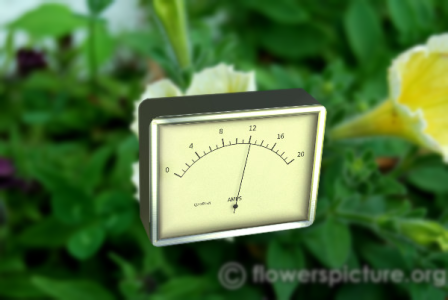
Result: 12
